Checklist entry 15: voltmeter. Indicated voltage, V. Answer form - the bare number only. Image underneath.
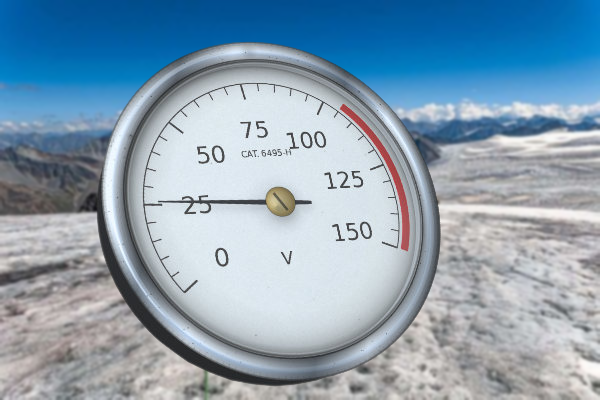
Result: 25
